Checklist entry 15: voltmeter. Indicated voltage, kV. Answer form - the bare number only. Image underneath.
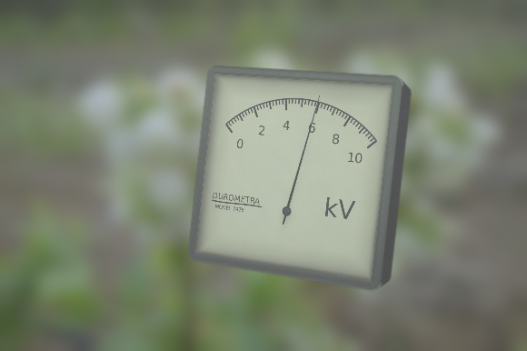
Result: 6
